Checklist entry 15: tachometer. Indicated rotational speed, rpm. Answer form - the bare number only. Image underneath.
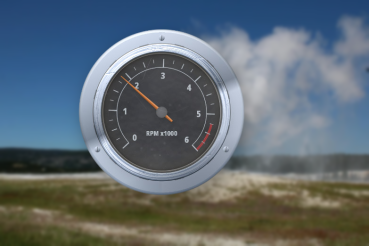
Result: 1875
